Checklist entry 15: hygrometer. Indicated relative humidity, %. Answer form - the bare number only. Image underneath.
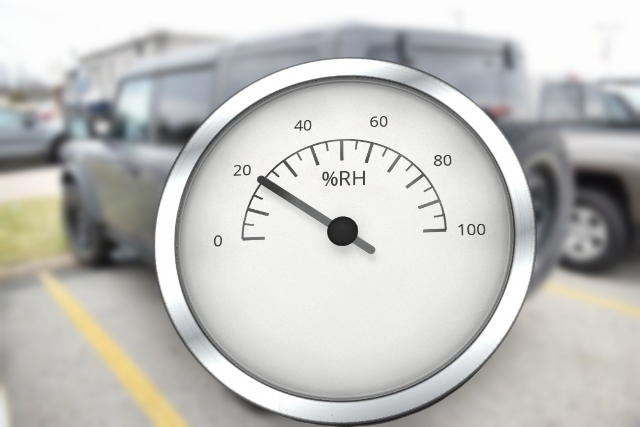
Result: 20
